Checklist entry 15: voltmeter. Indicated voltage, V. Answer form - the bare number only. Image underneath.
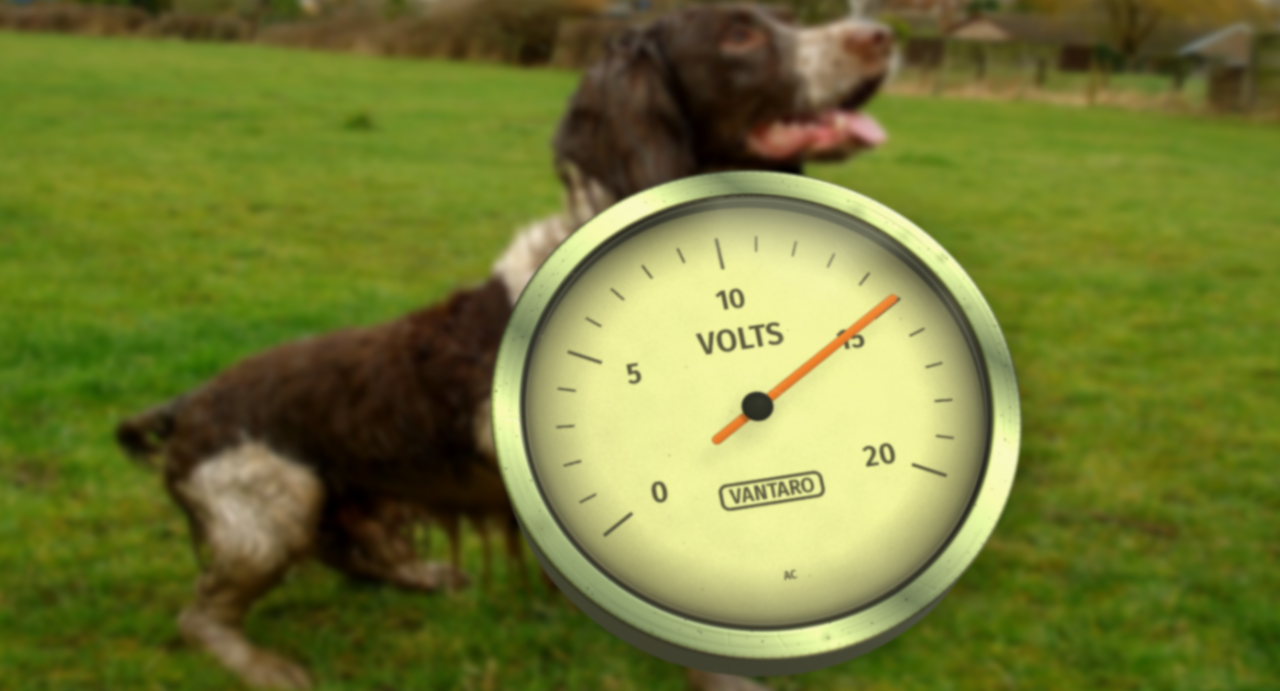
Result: 15
